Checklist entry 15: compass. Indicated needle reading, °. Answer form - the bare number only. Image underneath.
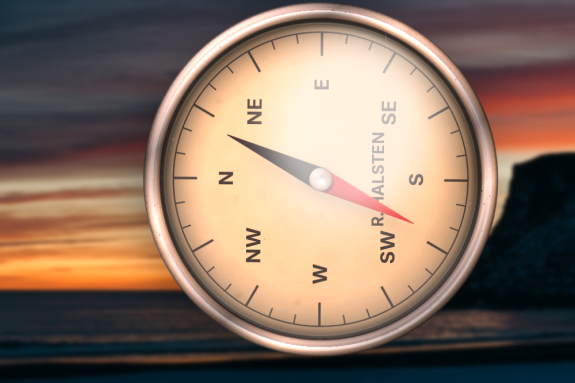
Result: 205
